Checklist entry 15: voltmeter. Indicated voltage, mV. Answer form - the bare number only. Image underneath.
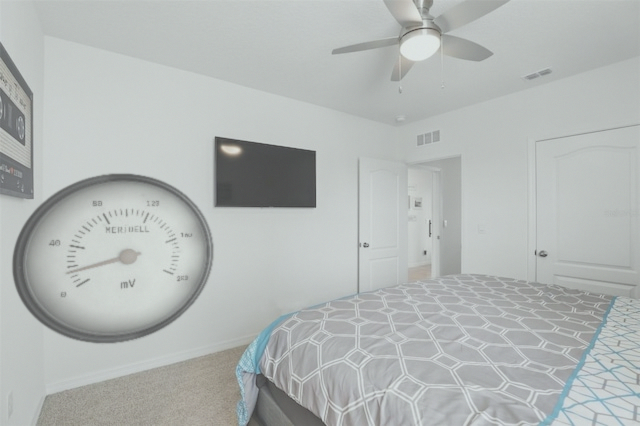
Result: 15
